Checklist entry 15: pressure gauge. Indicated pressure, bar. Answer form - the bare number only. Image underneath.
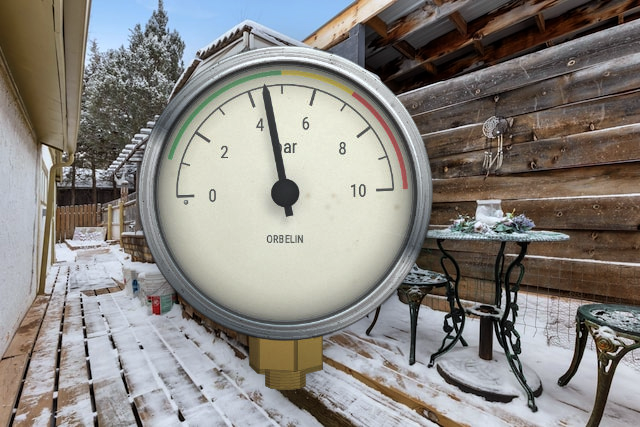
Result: 4.5
